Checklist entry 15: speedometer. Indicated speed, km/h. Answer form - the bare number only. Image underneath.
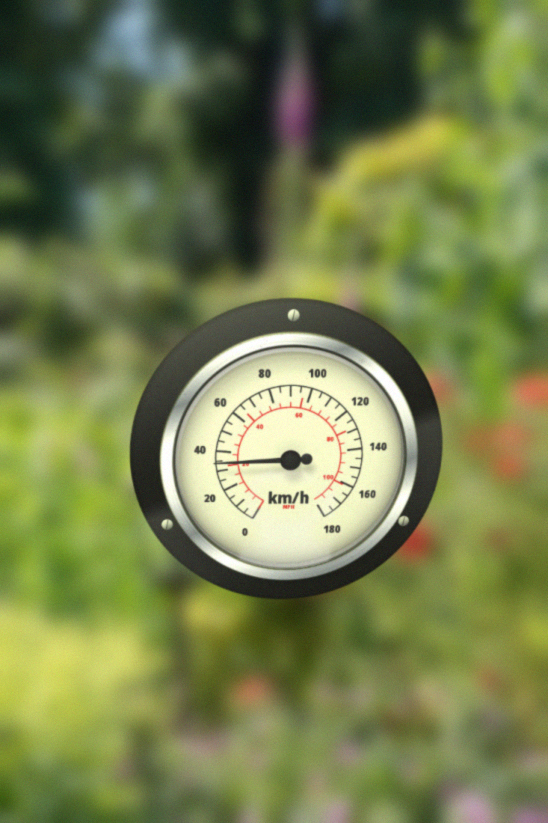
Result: 35
